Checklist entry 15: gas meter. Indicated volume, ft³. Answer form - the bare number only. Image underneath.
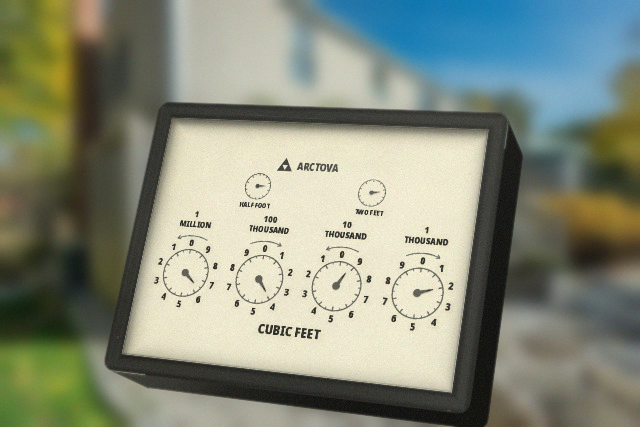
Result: 639200
